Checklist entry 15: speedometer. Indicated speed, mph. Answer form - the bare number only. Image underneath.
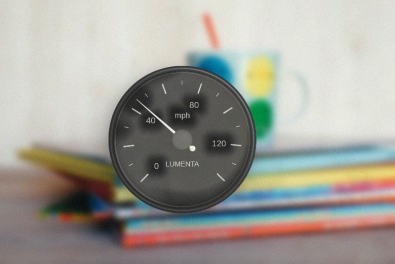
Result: 45
